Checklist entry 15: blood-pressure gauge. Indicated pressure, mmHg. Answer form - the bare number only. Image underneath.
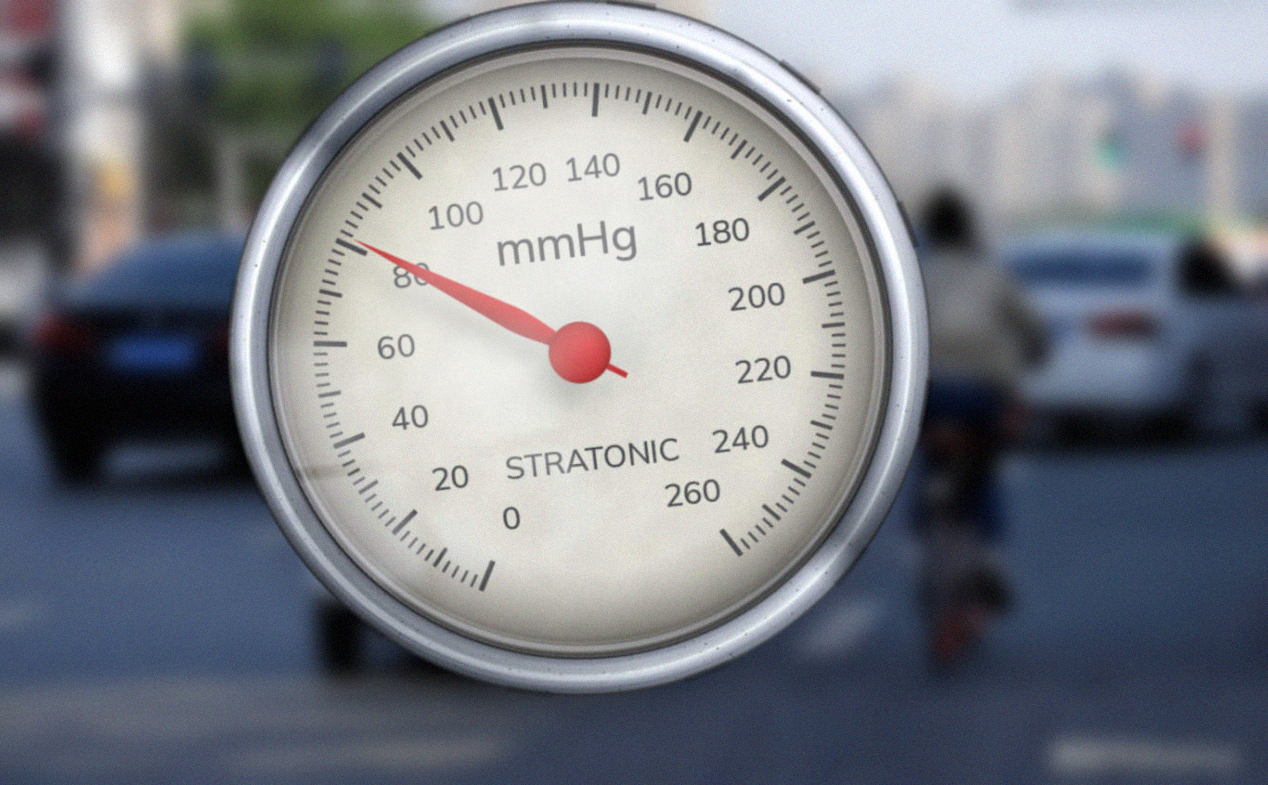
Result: 82
